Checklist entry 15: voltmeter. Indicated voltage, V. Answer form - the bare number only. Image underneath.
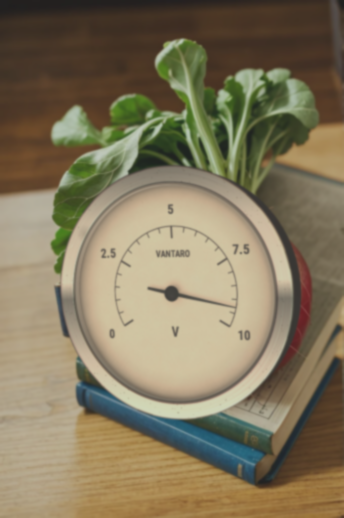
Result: 9.25
